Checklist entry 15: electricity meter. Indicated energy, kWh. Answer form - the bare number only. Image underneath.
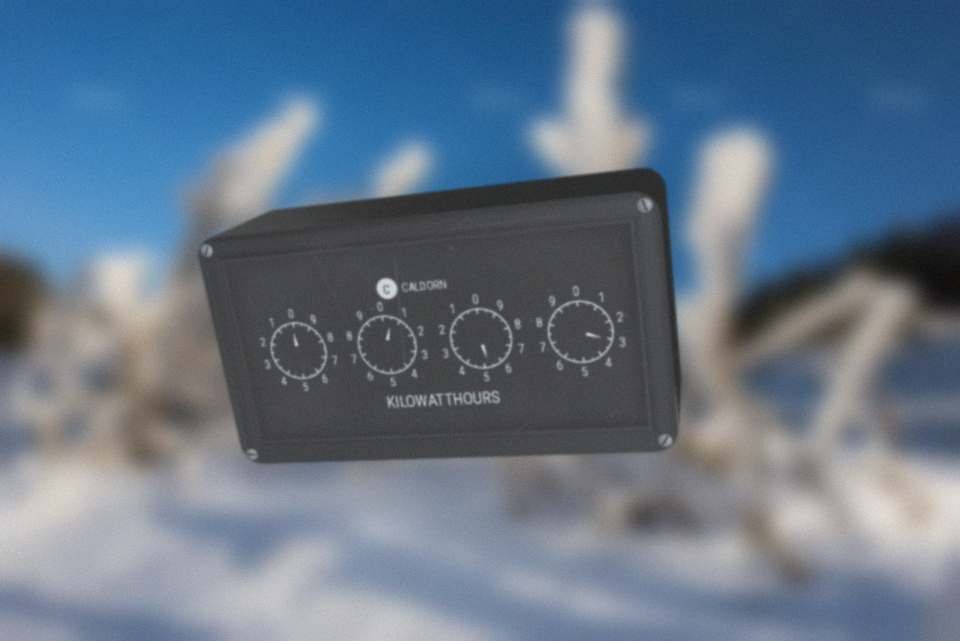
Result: 53
